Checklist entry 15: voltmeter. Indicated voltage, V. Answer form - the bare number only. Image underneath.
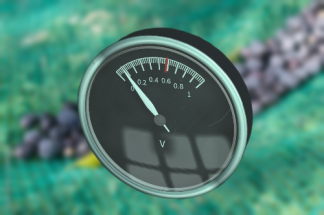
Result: 0.1
